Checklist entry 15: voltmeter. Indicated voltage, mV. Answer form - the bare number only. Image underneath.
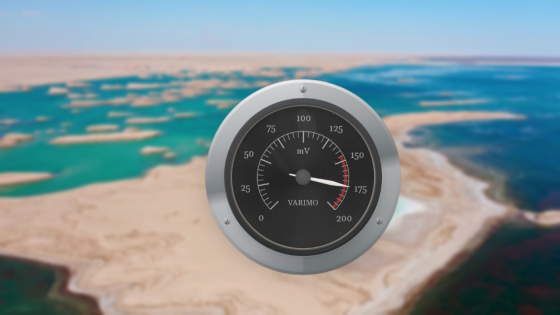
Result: 175
